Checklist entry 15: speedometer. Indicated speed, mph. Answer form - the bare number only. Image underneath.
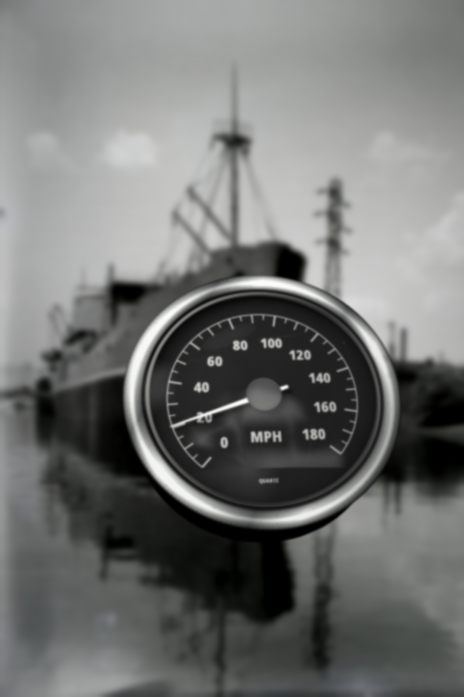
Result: 20
